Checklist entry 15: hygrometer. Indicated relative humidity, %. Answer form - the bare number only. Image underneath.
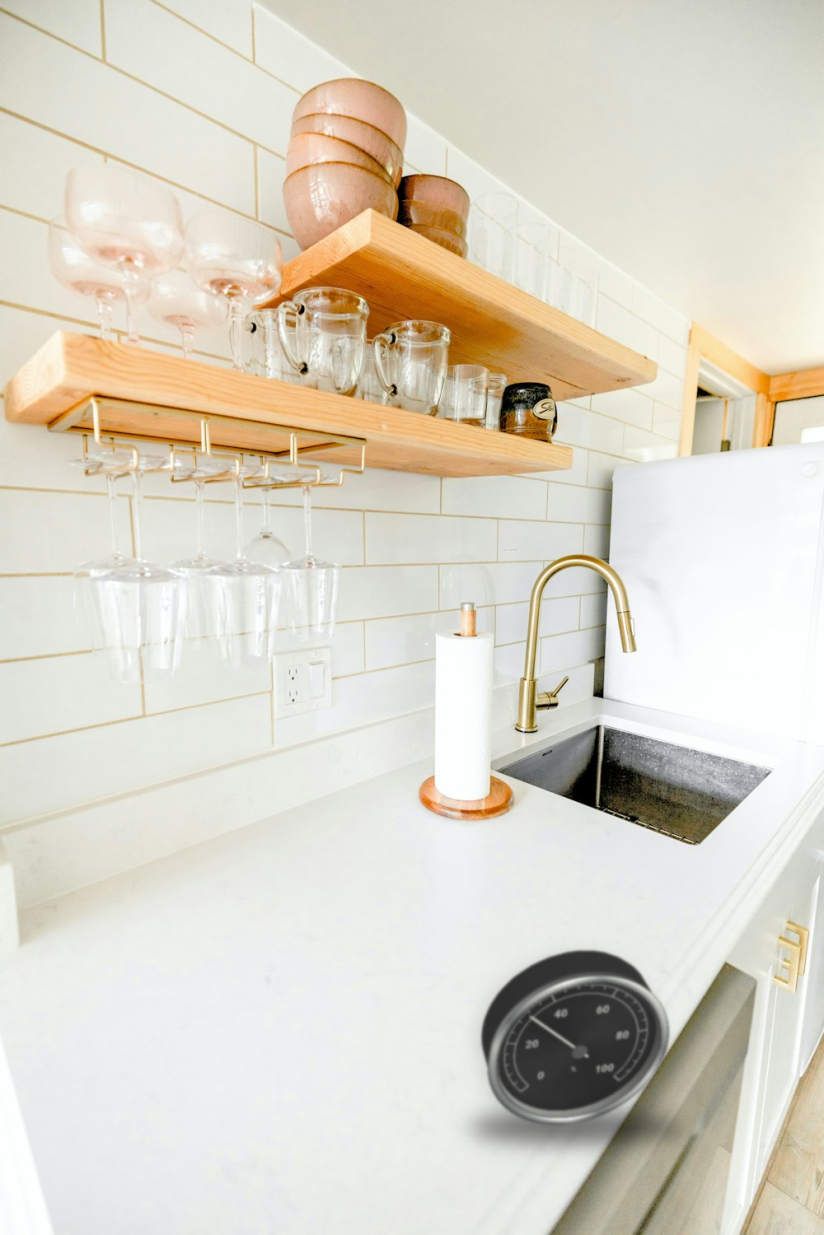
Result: 32
